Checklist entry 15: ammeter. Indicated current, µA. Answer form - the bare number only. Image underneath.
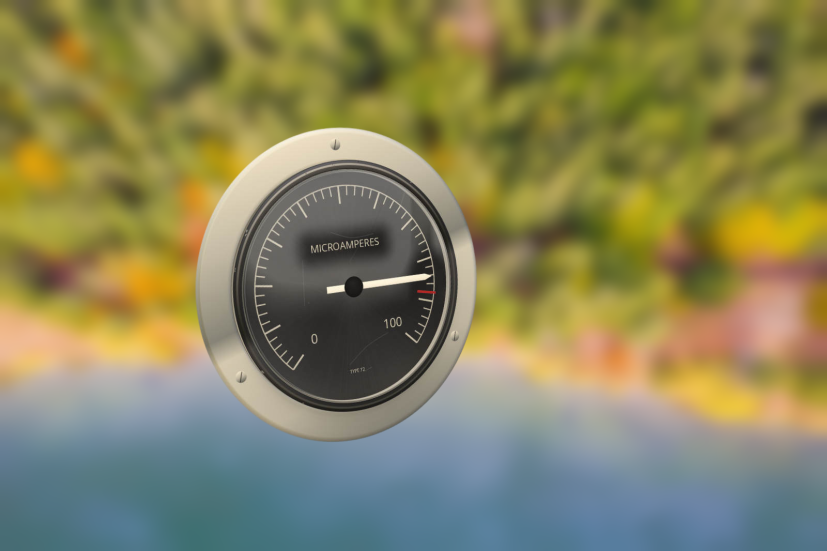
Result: 84
